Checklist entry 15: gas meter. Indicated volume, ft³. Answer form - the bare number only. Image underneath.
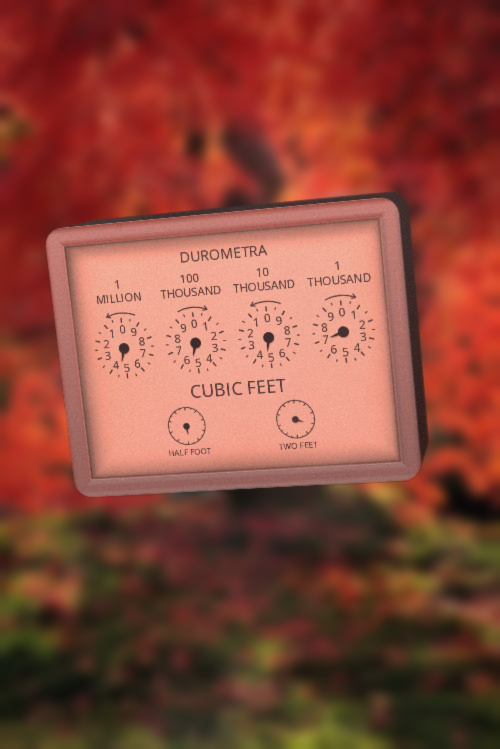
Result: 454700
